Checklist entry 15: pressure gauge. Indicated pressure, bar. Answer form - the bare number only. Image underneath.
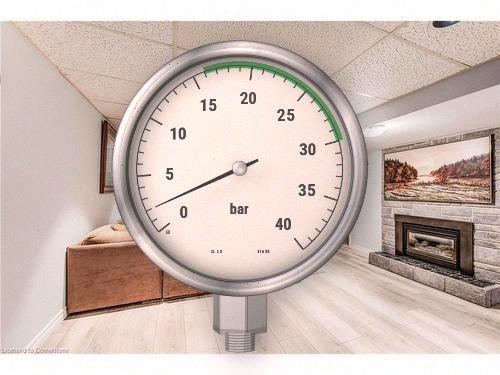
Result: 2
